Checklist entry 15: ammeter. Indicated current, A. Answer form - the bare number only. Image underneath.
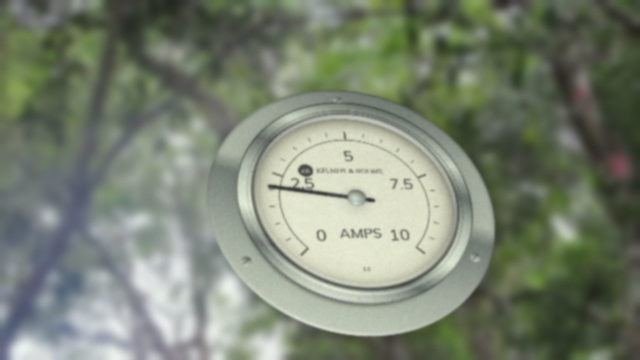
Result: 2
